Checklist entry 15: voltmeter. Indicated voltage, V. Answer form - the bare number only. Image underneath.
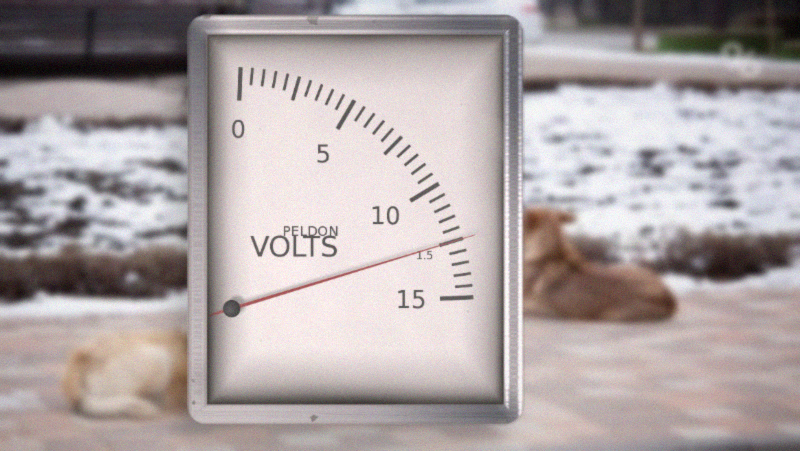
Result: 12.5
